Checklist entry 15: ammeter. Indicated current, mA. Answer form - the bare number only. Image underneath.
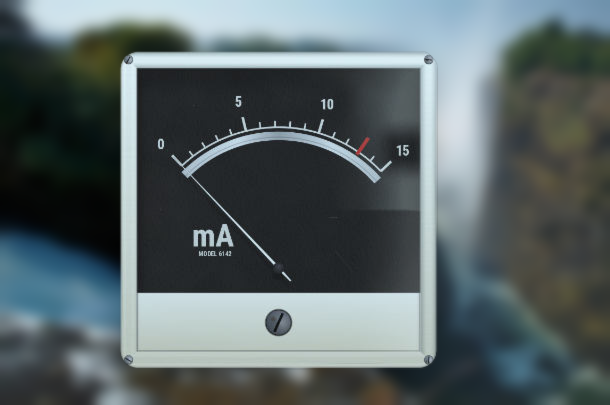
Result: 0
